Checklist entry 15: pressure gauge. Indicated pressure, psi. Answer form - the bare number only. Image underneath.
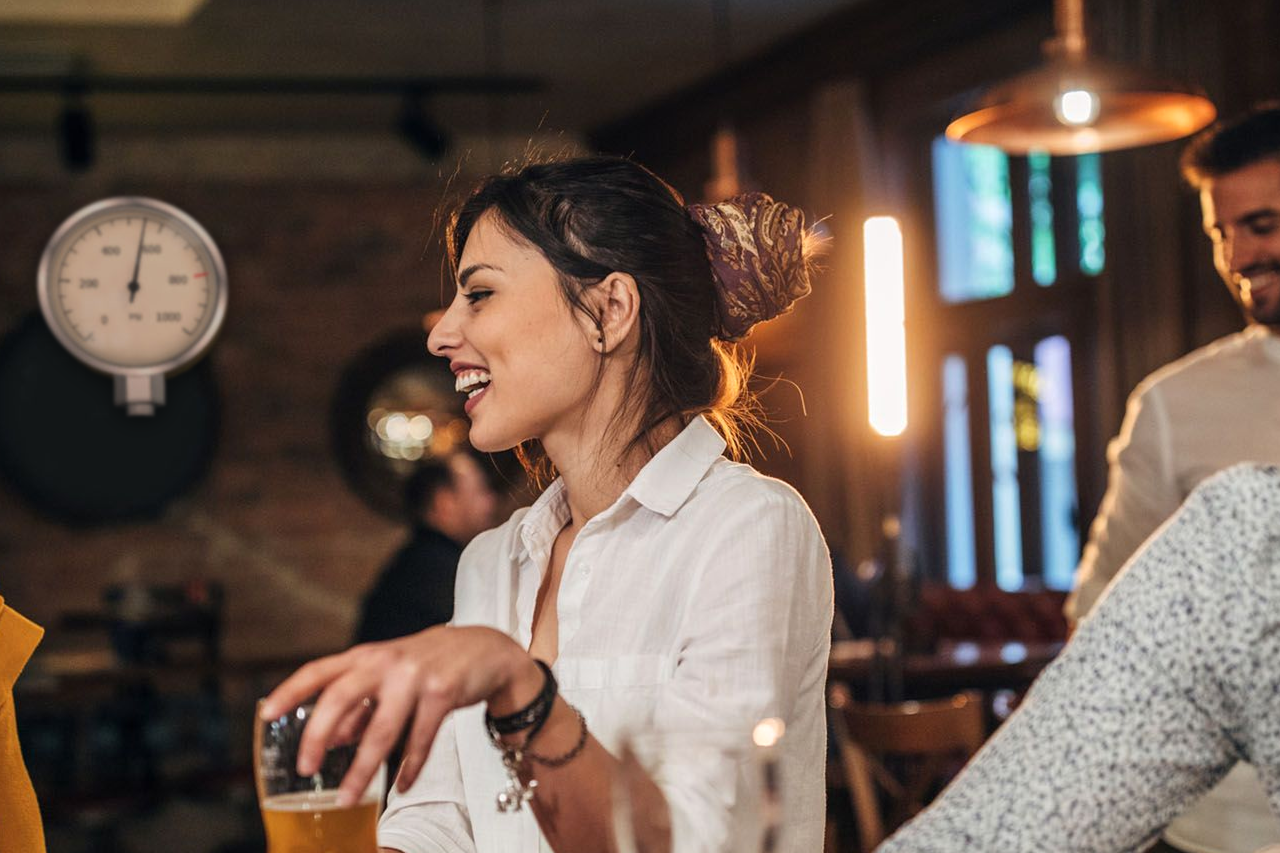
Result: 550
